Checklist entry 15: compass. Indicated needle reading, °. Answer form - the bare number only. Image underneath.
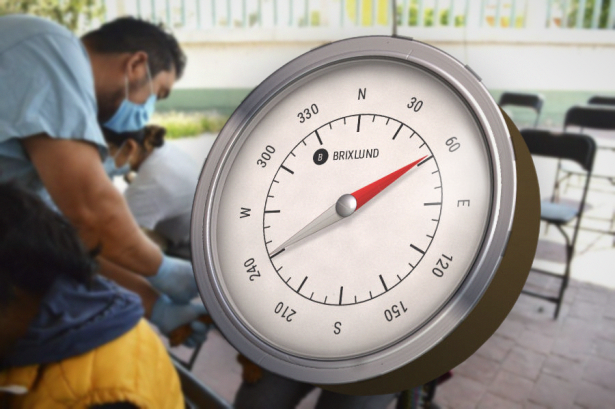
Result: 60
